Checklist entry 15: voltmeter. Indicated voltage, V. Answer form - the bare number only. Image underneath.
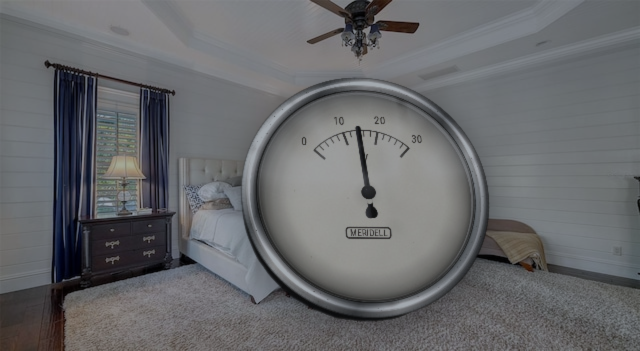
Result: 14
